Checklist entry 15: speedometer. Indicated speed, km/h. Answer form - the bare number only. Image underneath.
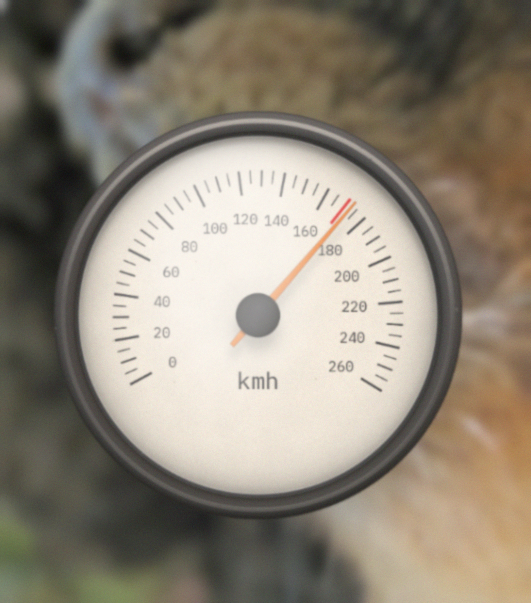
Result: 172.5
